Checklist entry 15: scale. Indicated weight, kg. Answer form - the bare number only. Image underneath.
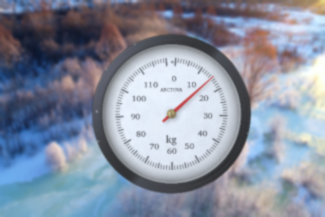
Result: 15
